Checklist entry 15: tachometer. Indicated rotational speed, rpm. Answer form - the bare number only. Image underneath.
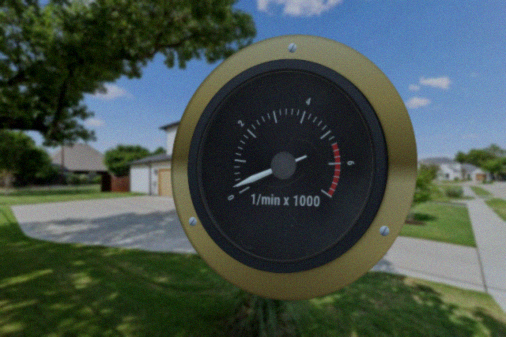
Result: 200
